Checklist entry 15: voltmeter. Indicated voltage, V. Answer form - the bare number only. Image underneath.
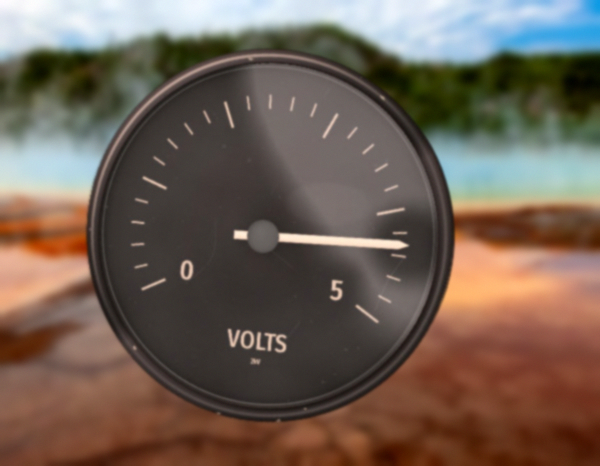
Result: 4.3
